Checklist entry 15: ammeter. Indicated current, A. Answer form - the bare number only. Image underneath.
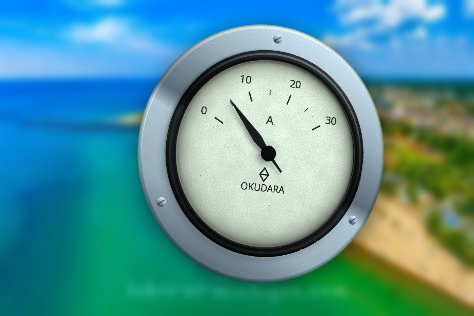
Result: 5
